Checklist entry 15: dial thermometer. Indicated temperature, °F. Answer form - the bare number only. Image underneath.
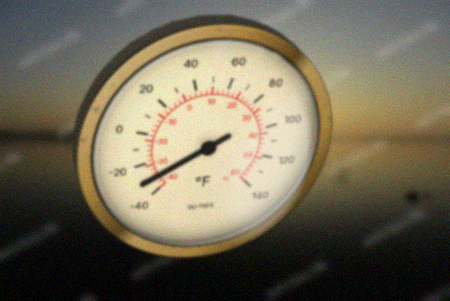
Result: -30
